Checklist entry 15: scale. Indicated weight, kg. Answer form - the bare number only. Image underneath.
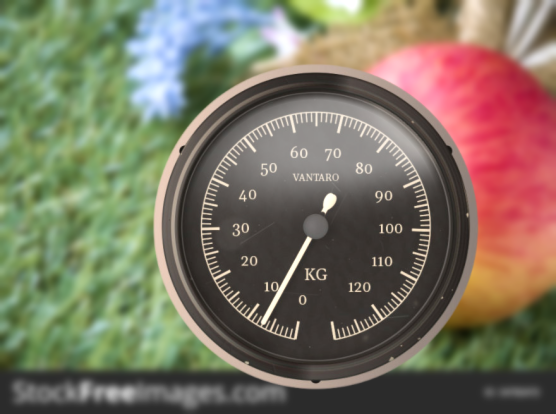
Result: 7
